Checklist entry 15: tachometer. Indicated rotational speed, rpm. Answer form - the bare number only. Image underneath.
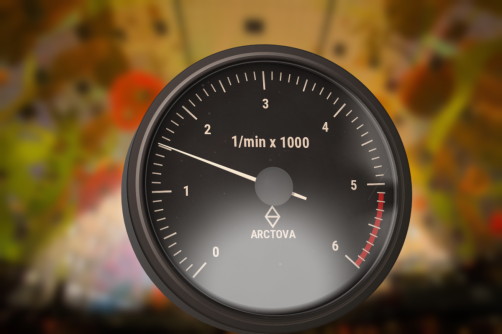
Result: 1500
